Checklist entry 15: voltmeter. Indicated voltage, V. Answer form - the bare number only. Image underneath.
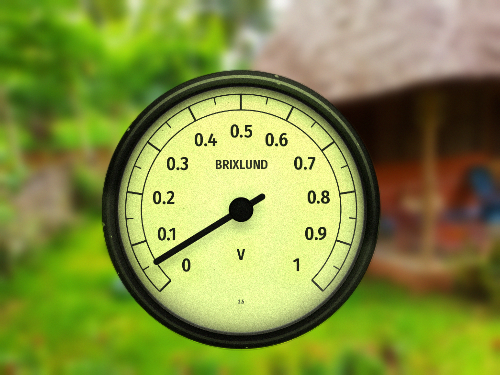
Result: 0.05
